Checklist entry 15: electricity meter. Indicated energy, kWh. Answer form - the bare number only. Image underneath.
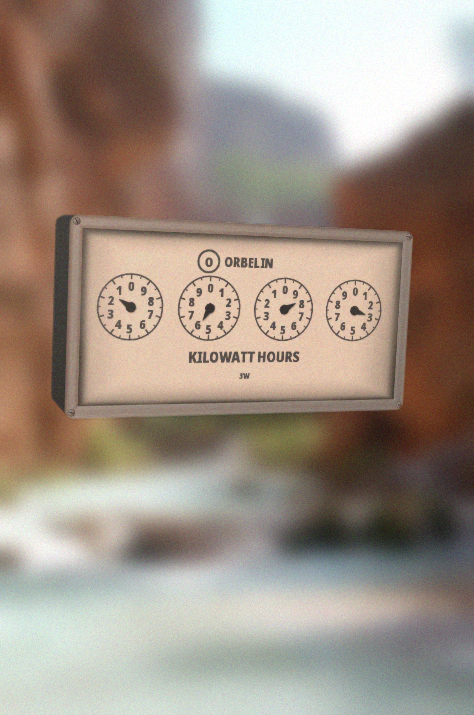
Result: 1583
